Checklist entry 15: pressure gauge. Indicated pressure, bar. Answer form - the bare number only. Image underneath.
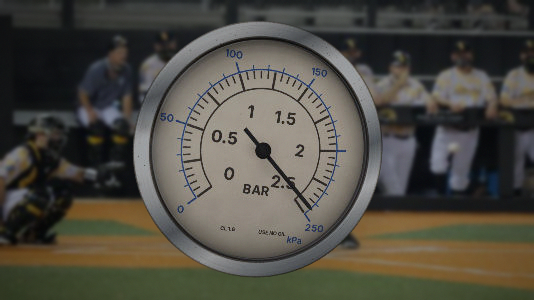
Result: 2.45
